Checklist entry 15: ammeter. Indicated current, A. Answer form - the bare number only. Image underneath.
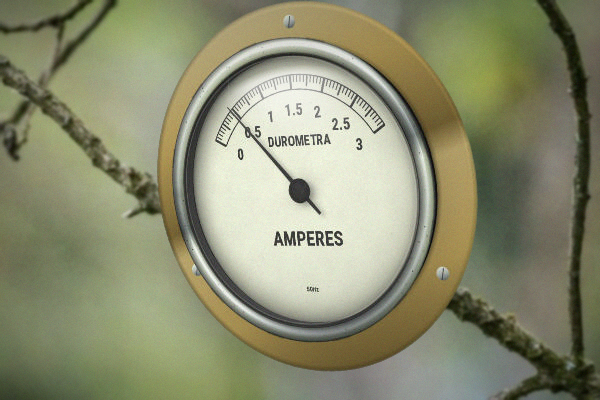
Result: 0.5
